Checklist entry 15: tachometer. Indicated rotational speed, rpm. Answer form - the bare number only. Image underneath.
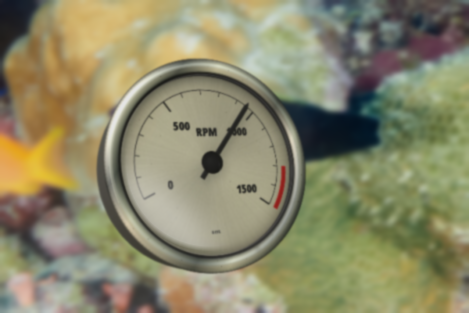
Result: 950
